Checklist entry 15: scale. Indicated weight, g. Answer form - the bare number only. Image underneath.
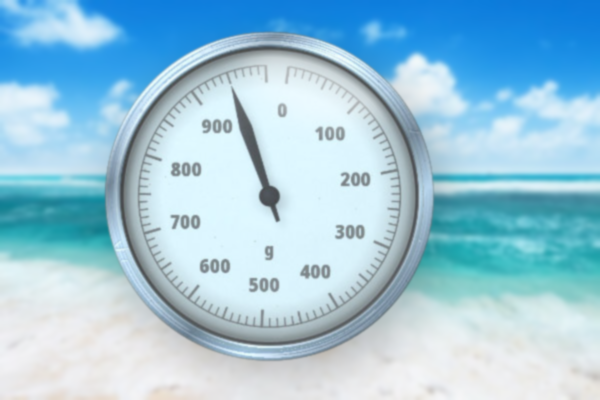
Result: 950
